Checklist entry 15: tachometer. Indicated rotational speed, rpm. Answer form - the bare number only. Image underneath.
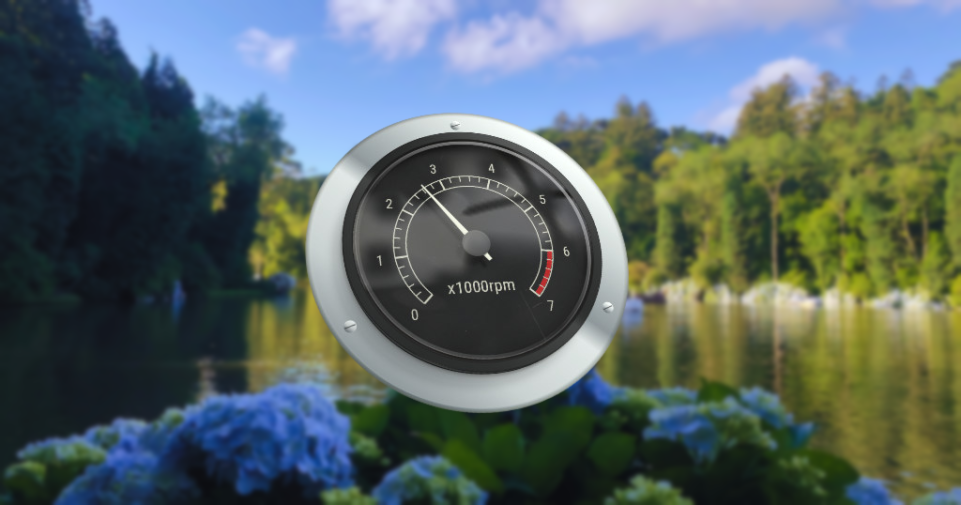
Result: 2600
